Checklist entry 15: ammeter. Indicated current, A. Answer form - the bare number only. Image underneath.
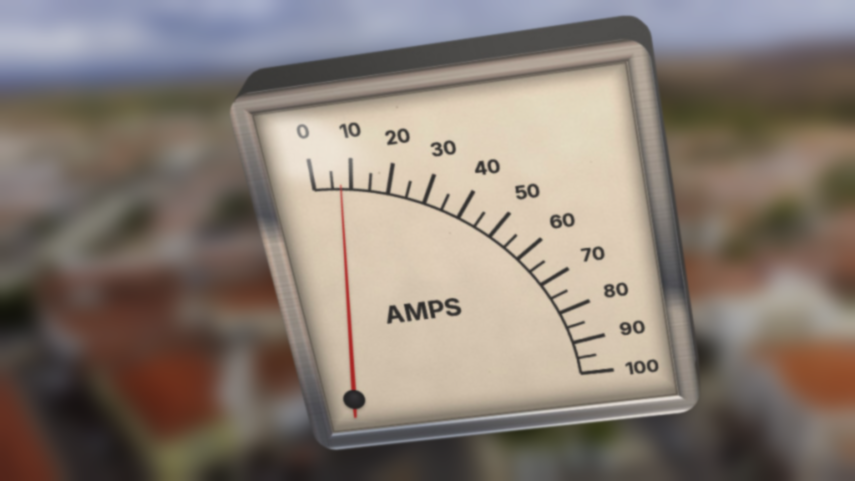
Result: 7.5
